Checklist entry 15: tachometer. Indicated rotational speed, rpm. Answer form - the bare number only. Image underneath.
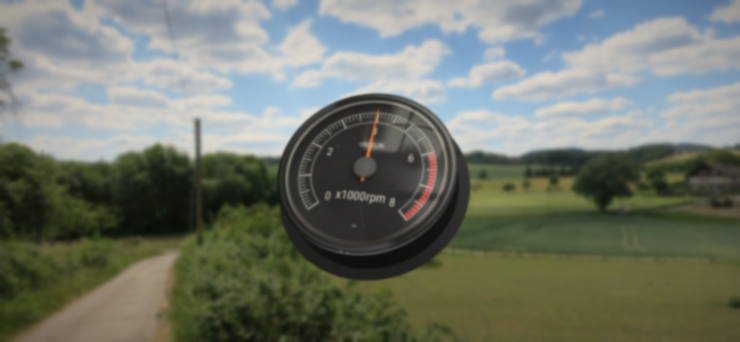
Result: 4000
